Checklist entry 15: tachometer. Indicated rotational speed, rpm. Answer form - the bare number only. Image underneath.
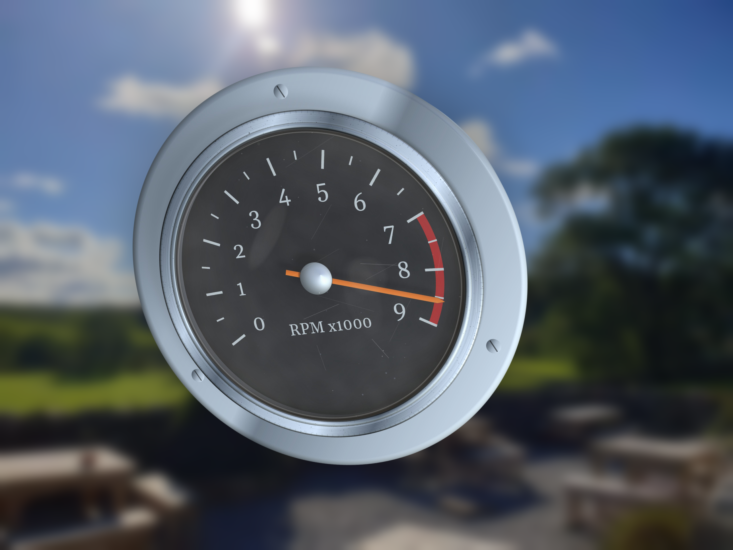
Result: 8500
